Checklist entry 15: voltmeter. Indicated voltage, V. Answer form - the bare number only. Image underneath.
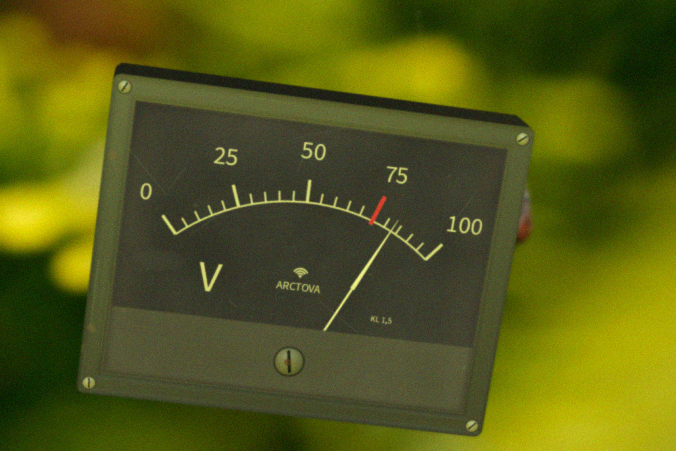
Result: 82.5
